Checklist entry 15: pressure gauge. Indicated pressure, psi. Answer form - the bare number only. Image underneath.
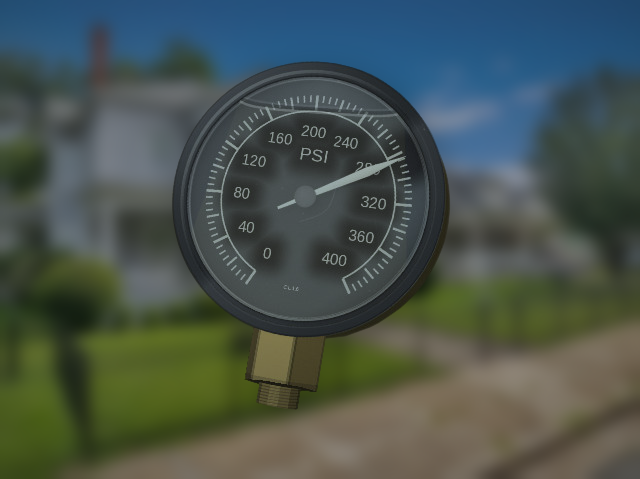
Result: 285
